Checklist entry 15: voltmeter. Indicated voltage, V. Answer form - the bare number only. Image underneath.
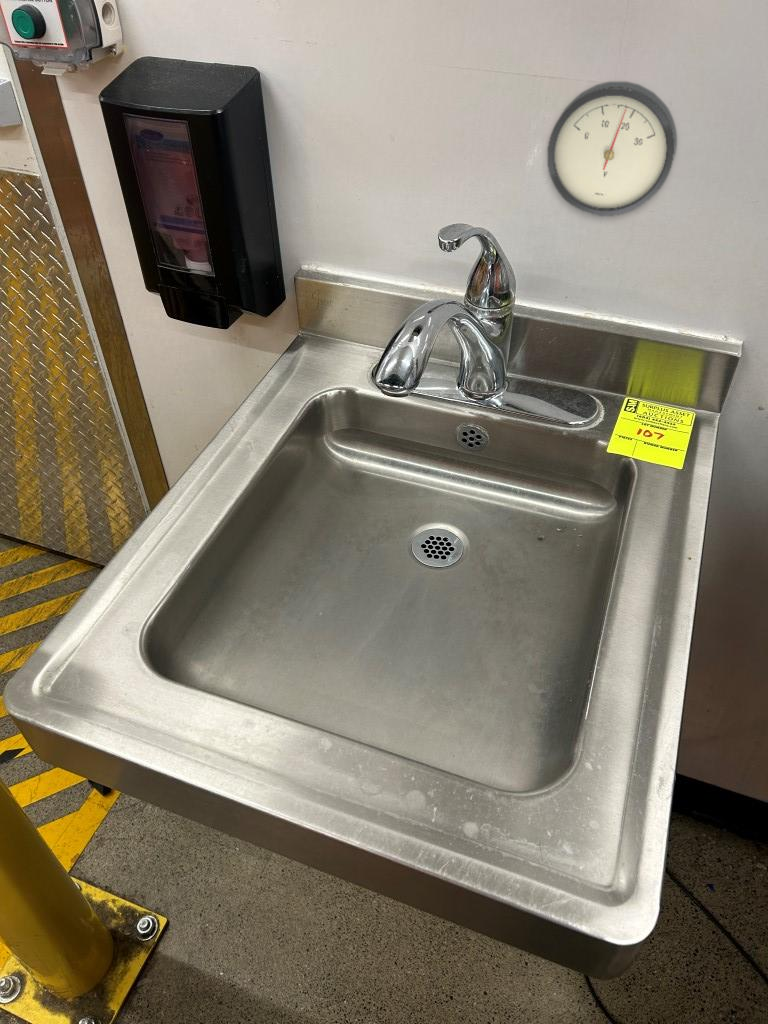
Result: 17.5
